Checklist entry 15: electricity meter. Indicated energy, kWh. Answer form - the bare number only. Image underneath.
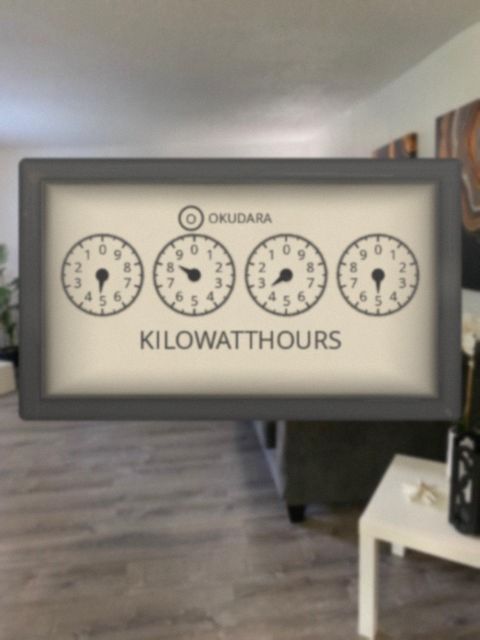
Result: 4835
